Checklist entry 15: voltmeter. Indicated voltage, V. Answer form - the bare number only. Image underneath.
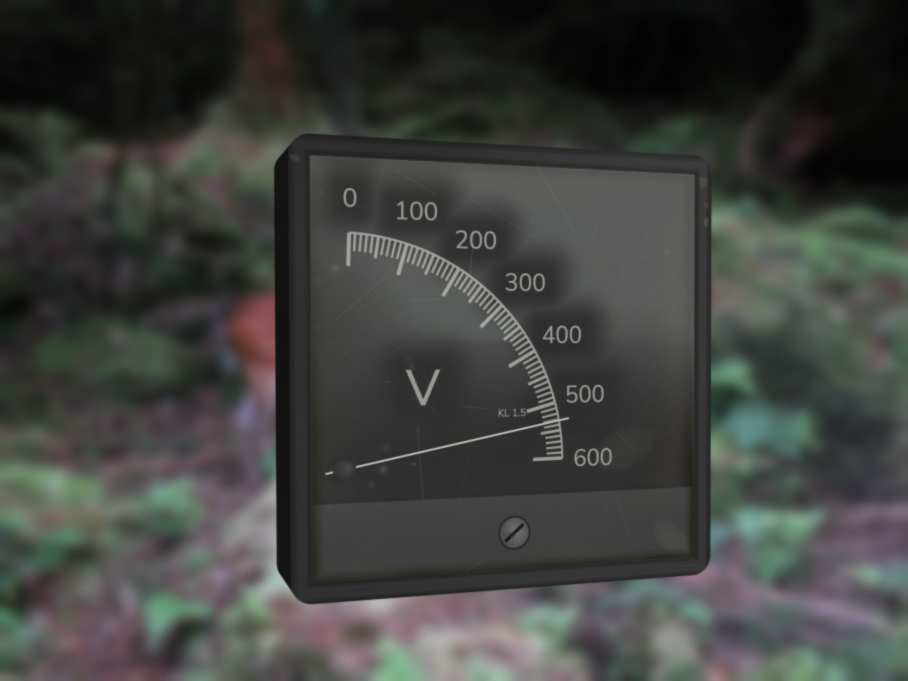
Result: 530
